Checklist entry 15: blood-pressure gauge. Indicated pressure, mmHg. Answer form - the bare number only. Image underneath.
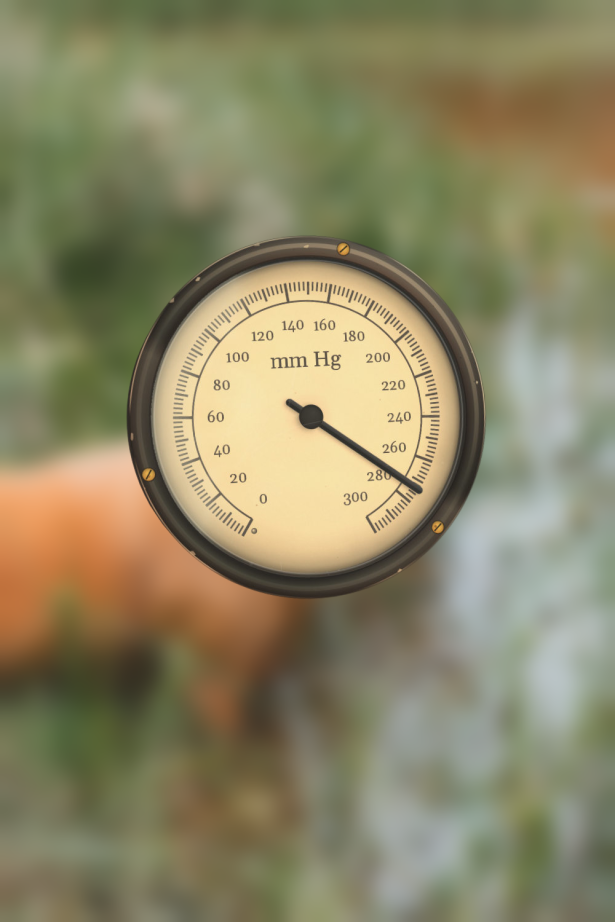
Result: 274
